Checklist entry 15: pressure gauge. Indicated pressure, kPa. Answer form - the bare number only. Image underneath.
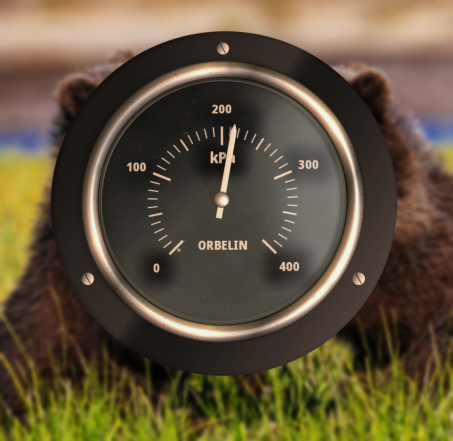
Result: 215
